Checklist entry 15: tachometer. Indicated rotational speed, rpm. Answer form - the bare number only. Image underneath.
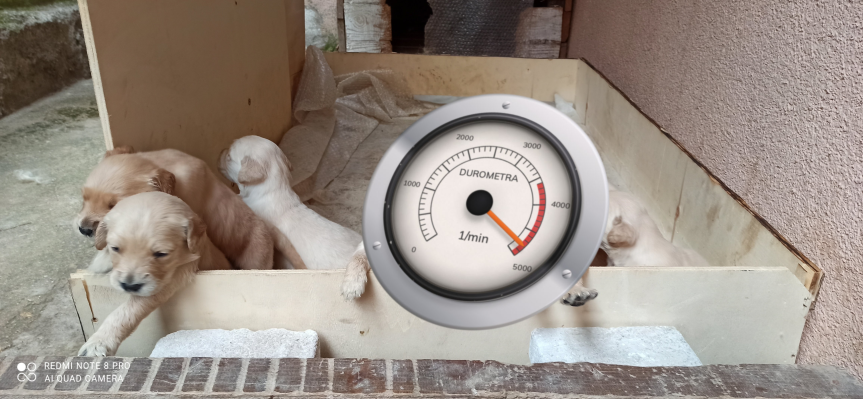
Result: 4800
